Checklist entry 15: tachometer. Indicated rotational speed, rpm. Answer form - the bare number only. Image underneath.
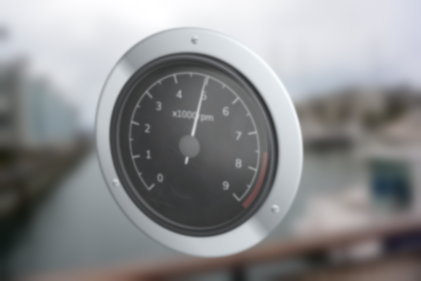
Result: 5000
